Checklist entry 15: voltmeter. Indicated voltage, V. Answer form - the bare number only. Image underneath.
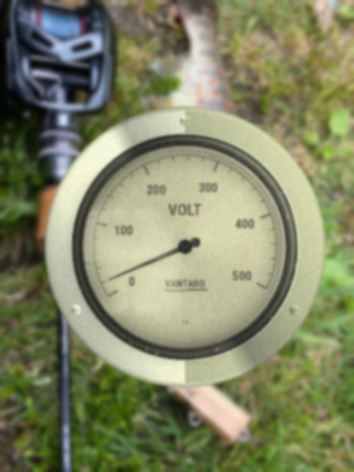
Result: 20
